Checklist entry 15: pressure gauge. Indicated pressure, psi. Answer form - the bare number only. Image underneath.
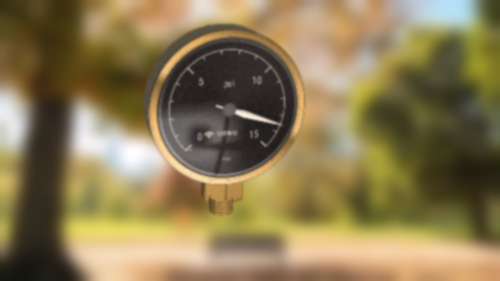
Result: 13.5
